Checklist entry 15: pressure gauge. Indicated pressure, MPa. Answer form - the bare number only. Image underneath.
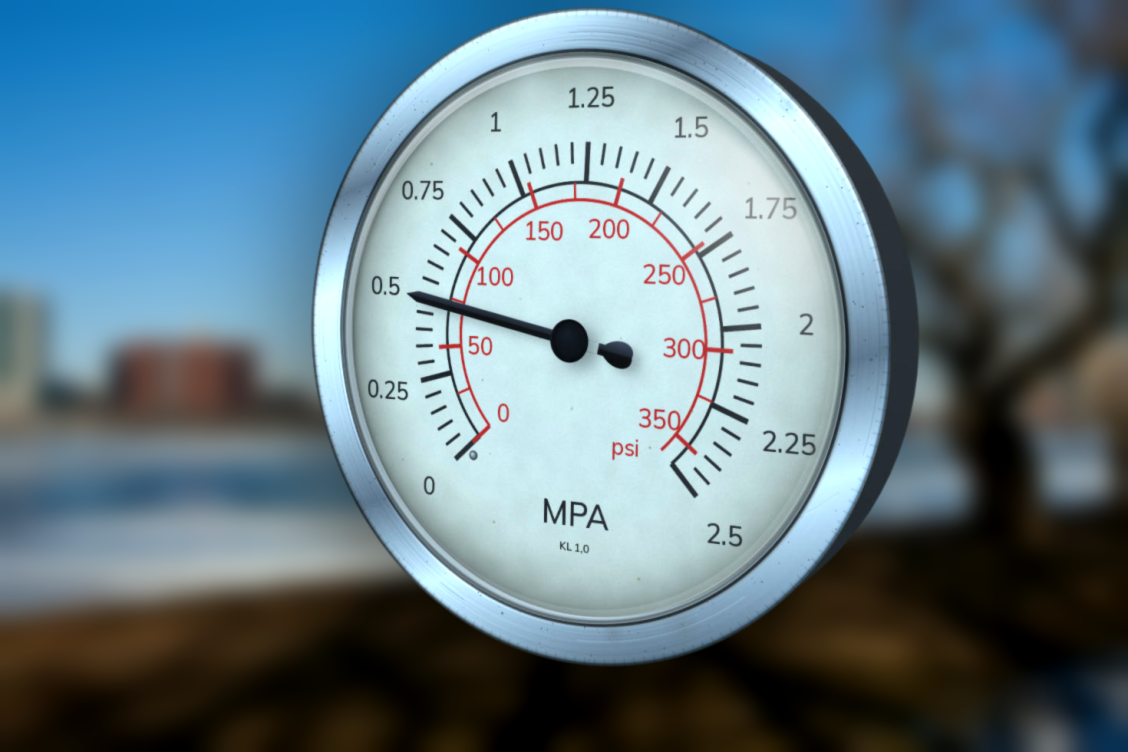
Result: 0.5
